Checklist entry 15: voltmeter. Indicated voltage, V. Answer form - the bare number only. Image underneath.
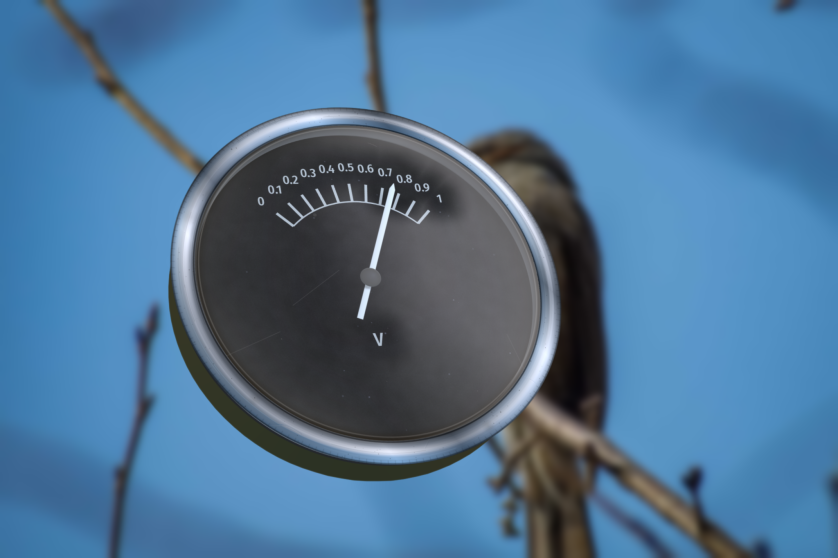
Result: 0.75
